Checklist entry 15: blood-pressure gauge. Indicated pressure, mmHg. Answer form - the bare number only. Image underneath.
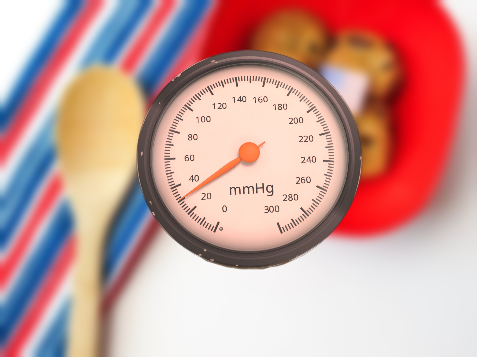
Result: 30
